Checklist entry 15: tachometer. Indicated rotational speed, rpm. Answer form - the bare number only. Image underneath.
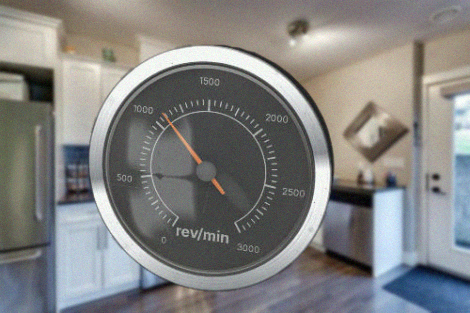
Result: 1100
